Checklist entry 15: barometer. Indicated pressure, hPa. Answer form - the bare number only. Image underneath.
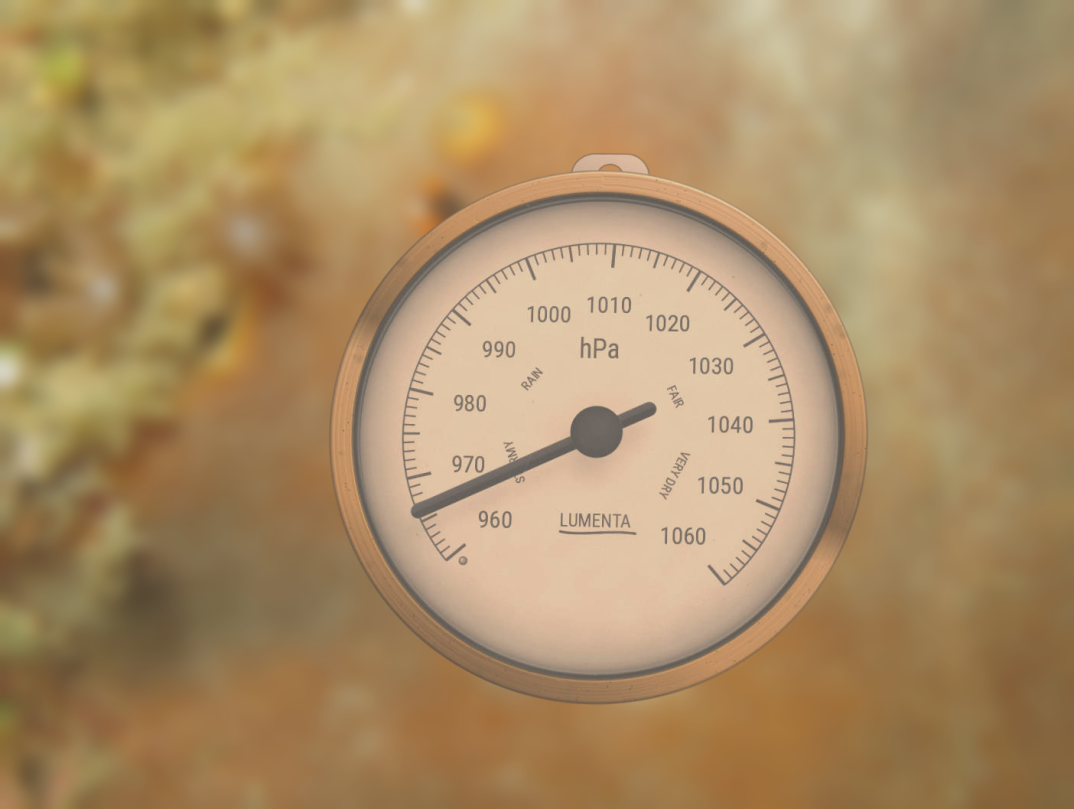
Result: 966
